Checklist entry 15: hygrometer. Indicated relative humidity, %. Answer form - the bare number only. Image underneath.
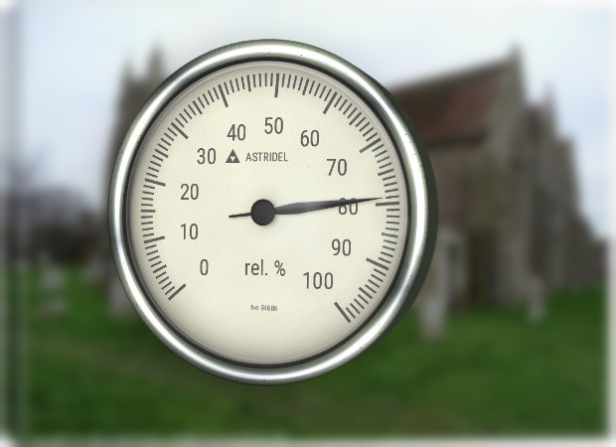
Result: 79
